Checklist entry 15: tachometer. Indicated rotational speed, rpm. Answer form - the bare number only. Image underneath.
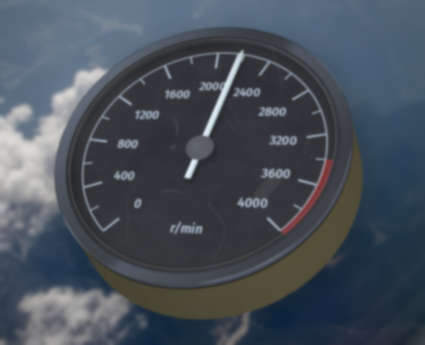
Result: 2200
